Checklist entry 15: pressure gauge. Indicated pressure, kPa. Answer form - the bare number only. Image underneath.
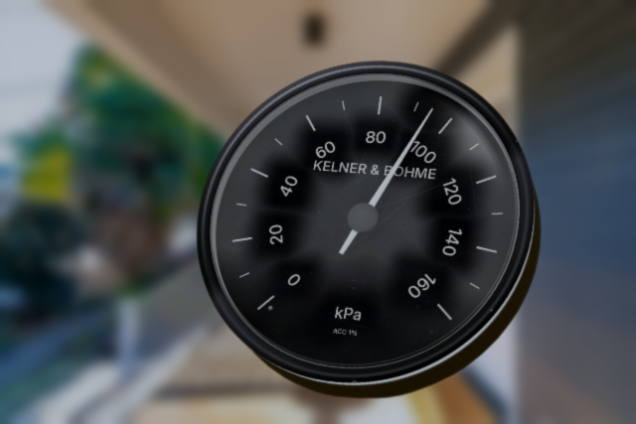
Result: 95
